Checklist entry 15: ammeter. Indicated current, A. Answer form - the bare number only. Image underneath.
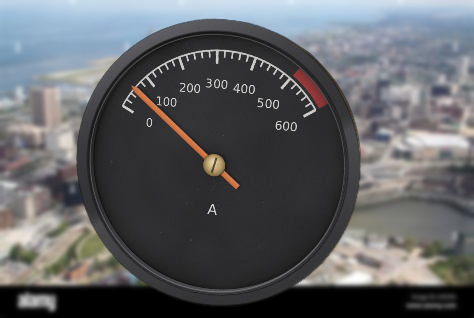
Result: 60
